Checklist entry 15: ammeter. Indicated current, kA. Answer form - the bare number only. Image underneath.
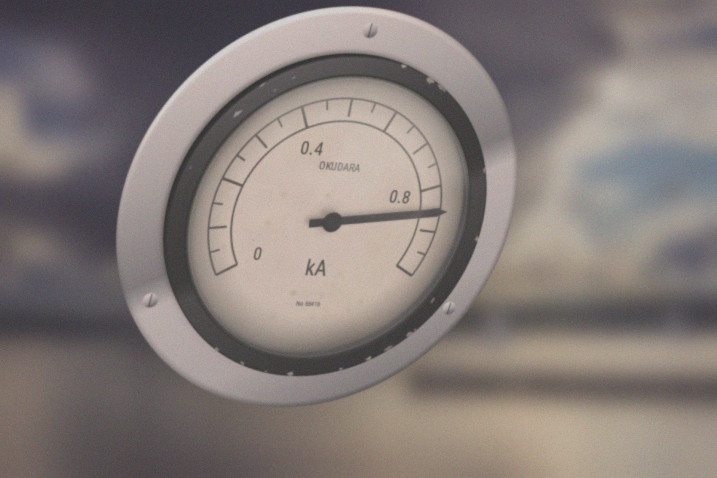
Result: 0.85
